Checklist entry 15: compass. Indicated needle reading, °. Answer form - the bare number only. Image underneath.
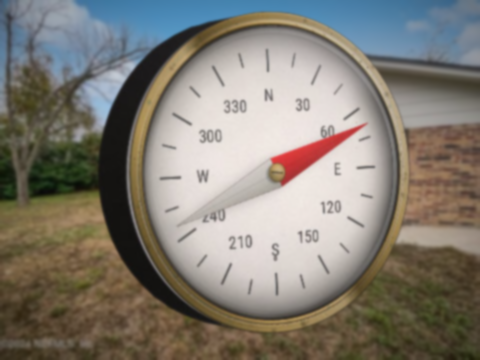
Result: 67.5
